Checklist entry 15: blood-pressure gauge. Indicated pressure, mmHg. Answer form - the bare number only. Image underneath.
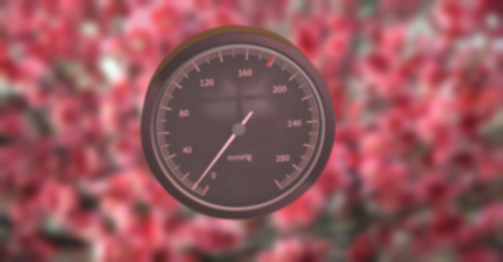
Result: 10
